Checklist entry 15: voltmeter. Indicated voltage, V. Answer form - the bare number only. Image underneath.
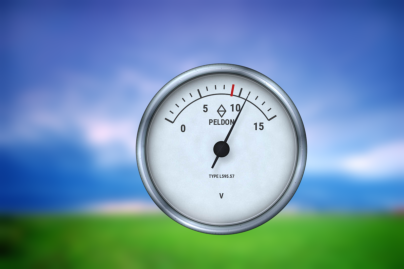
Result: 11
